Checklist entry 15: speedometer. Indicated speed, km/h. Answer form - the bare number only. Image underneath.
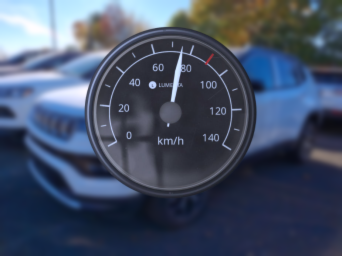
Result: 75
